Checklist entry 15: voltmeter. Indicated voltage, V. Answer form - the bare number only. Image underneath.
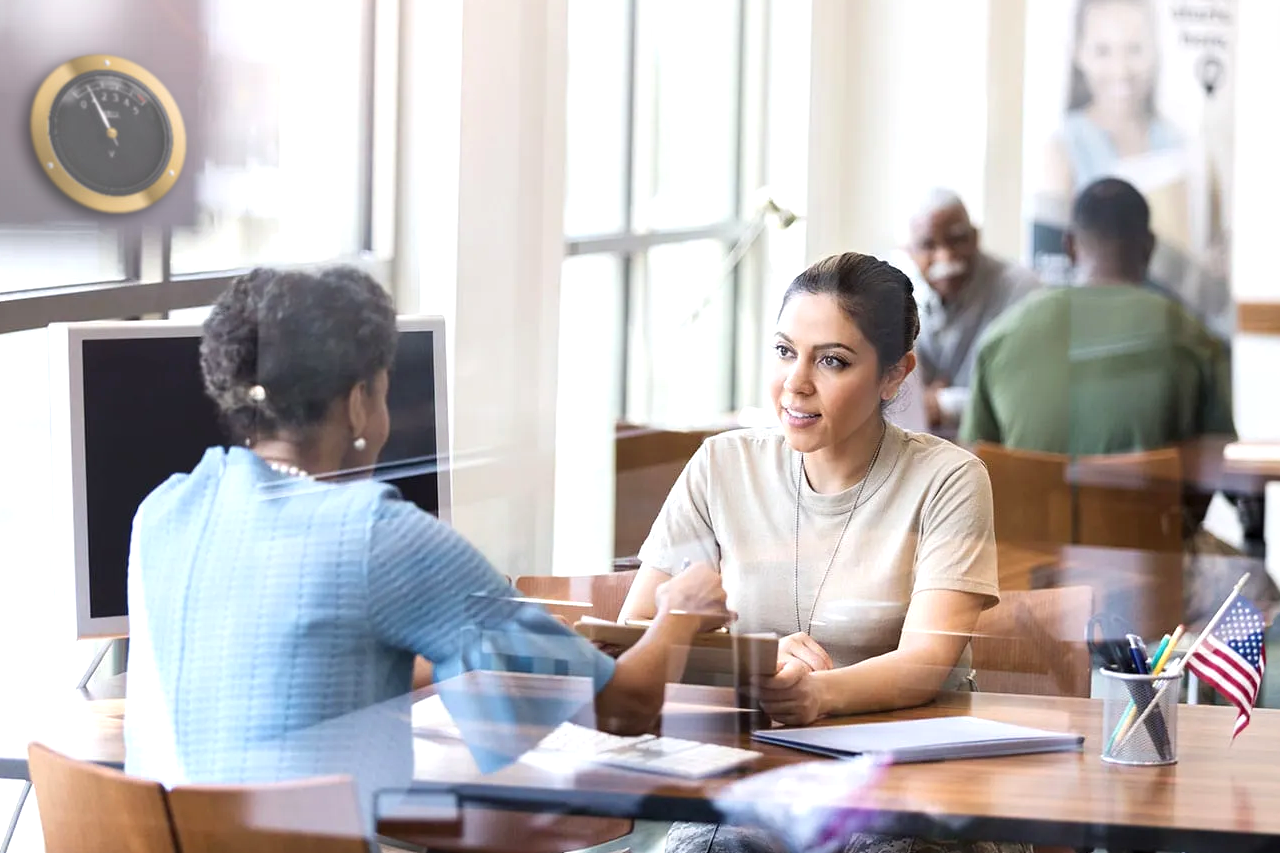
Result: 1
